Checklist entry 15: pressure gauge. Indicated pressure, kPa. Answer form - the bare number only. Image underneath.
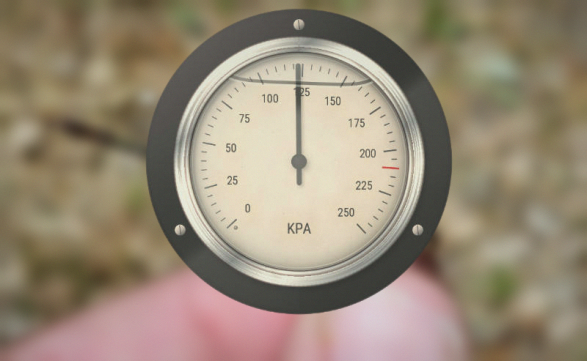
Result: 122.5
